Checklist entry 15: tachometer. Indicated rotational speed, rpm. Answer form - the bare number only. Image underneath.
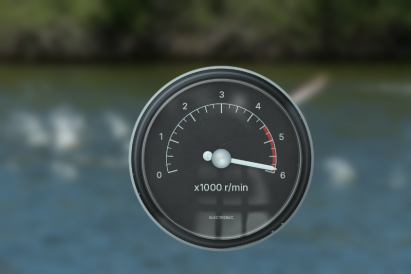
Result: 5875
